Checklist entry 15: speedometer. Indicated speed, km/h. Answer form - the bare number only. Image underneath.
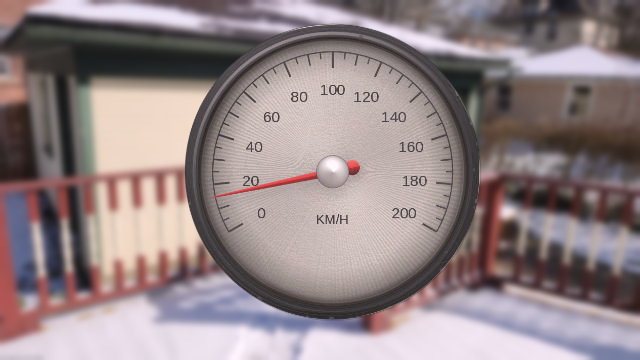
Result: 15
